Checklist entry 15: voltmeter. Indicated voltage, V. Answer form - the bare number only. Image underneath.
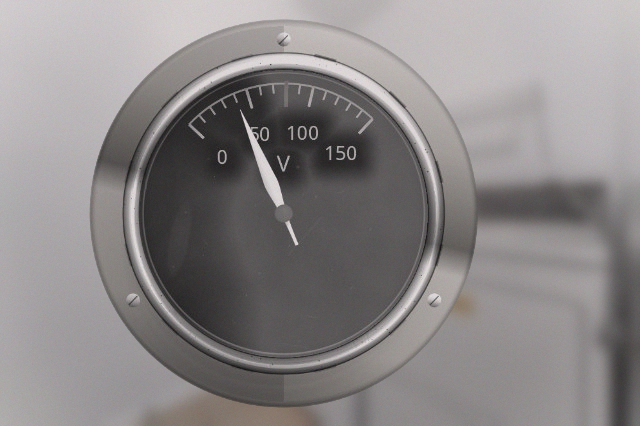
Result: 40
